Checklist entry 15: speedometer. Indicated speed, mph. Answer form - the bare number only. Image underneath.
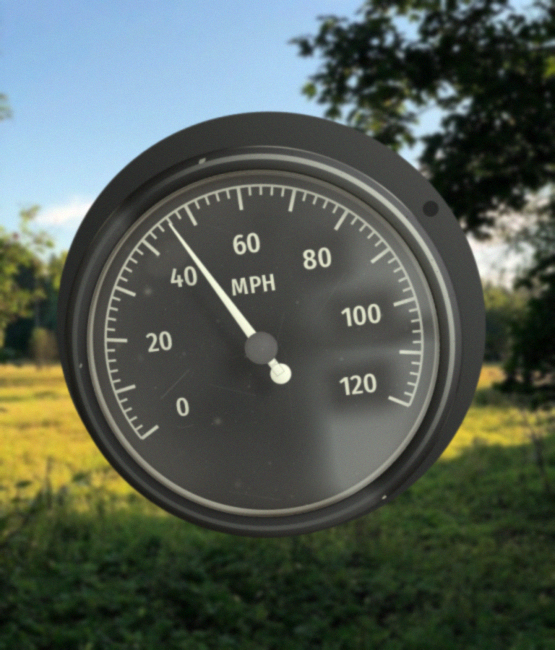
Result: 46
